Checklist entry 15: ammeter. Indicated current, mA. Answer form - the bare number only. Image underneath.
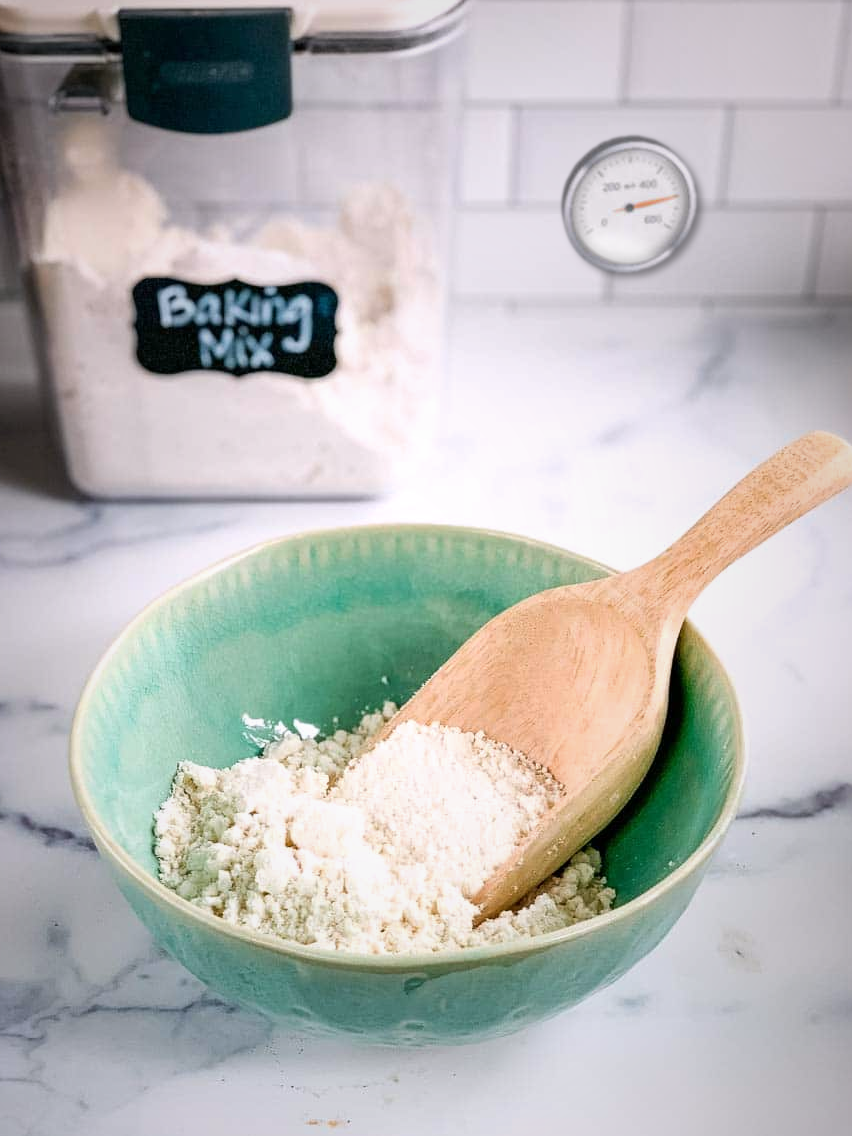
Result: 500
